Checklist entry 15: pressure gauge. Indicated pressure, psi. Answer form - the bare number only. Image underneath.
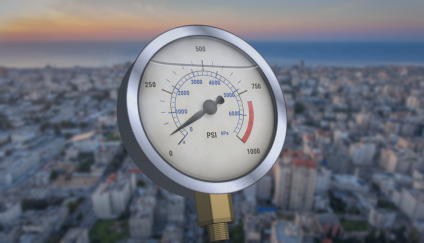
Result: 50
